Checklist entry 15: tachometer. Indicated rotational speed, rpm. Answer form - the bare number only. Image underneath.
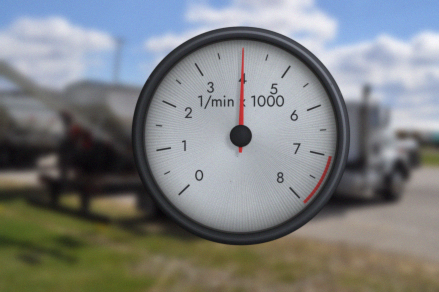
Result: 4000
